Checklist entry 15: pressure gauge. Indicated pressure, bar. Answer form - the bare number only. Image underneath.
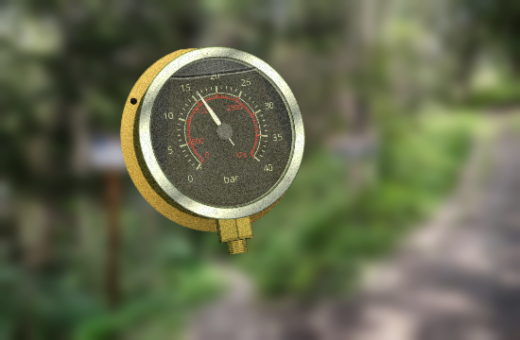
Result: 16
